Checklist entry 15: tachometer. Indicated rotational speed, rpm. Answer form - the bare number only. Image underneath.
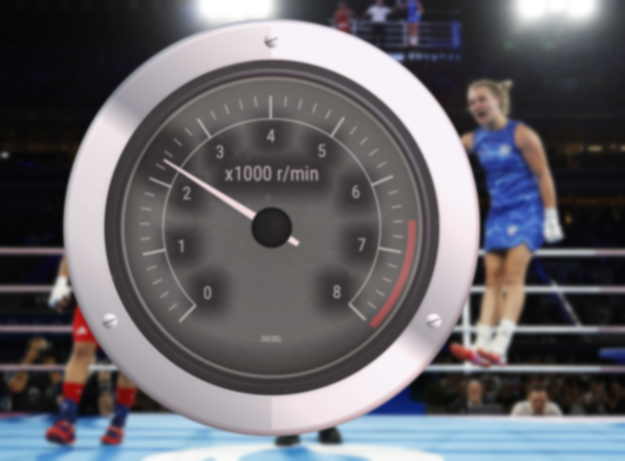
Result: 2300
